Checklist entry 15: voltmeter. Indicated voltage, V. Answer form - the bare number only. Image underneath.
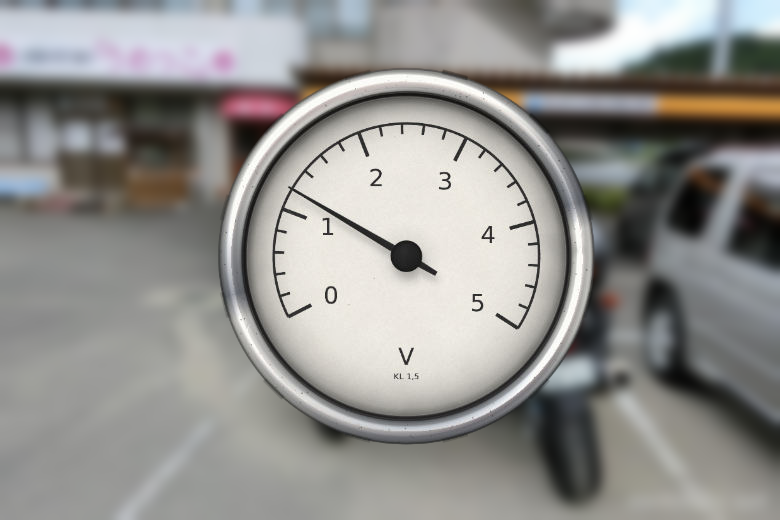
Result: 1.2
